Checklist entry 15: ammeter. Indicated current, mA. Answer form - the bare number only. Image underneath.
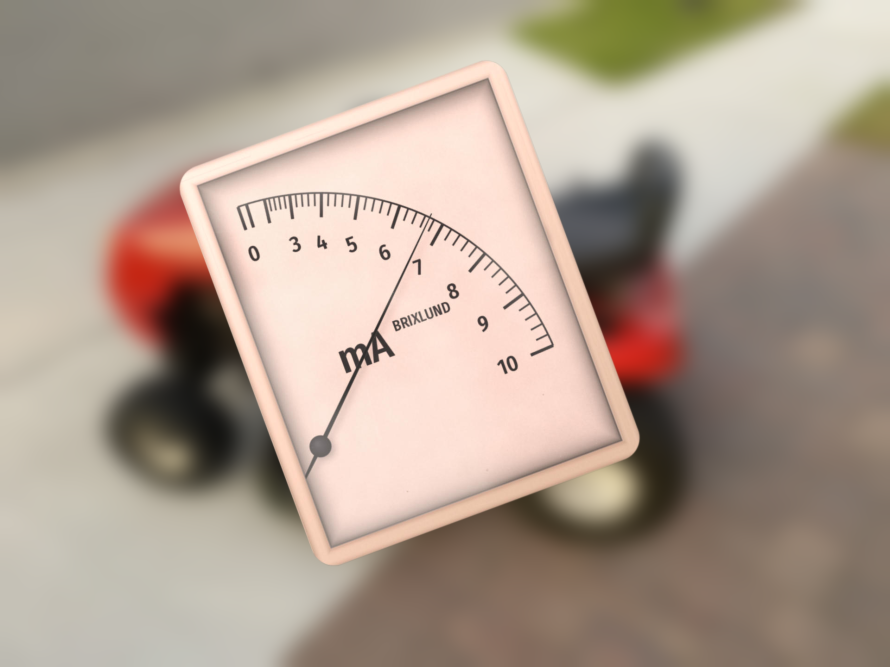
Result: 6.7
